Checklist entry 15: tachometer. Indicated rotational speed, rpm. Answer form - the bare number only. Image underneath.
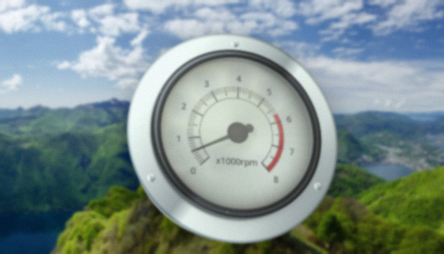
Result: 500
